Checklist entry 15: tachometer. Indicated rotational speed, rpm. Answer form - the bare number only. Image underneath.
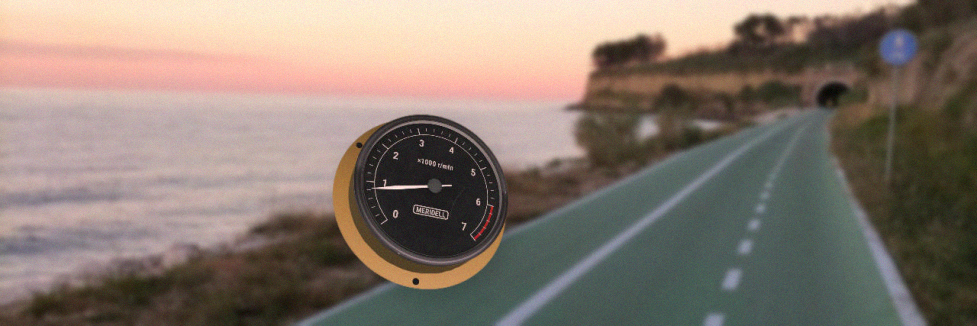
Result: 800
